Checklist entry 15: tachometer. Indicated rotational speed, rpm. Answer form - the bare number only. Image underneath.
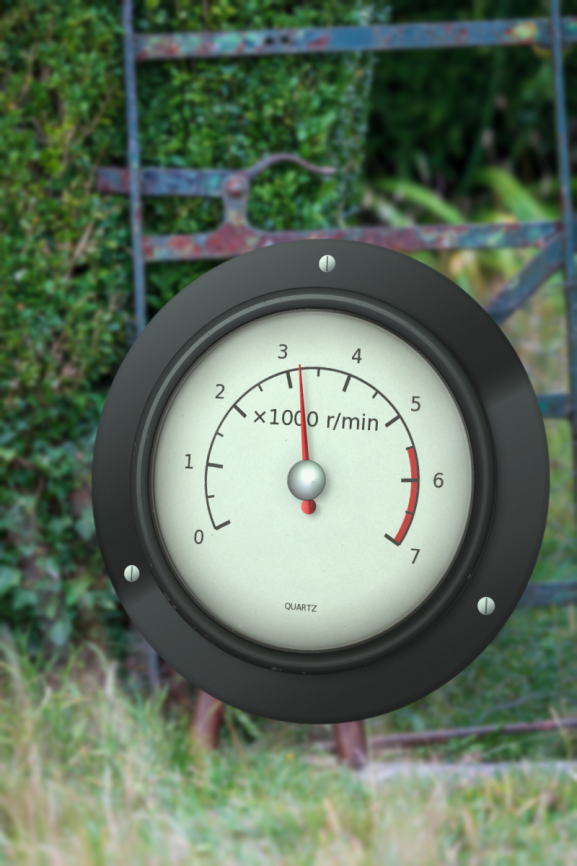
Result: 3250
